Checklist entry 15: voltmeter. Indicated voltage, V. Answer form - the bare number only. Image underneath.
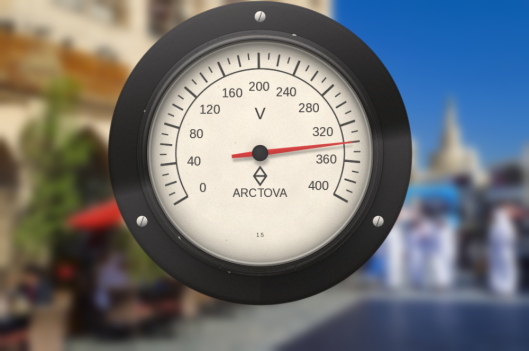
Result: 340
